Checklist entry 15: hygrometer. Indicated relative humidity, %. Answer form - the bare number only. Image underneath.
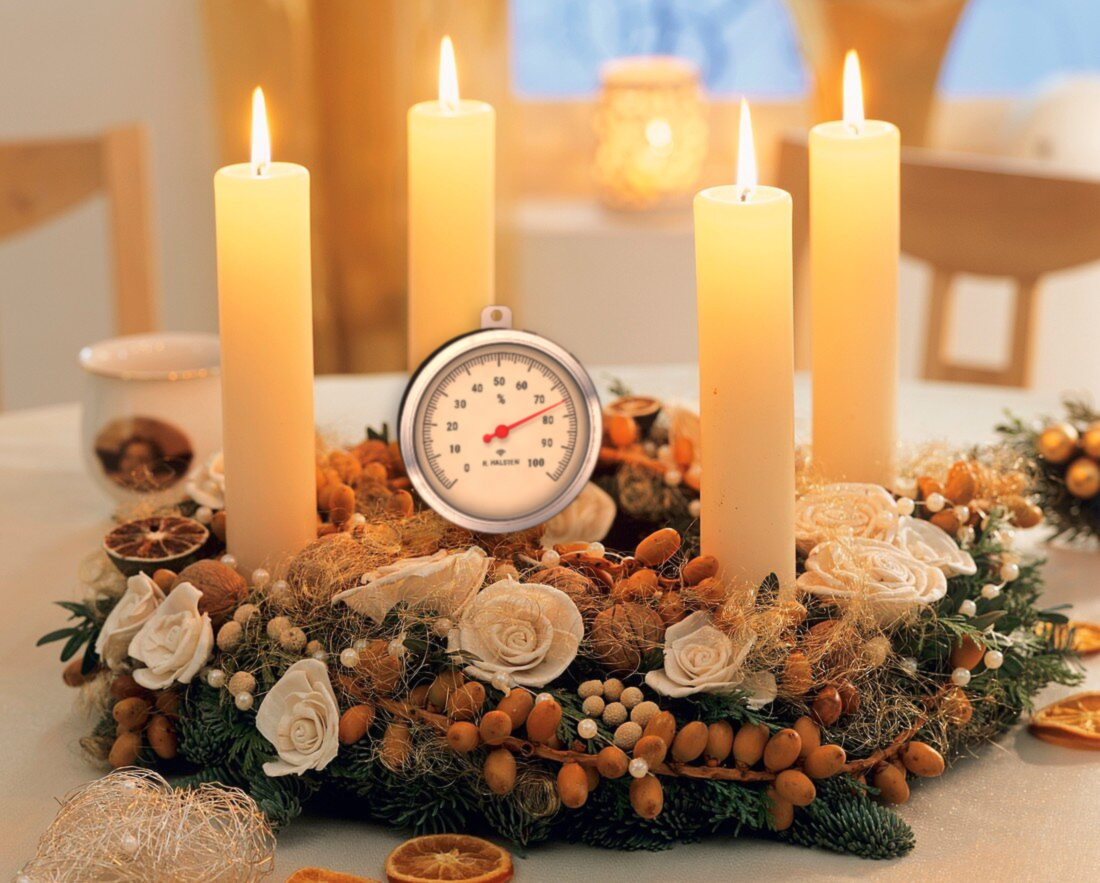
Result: 75
